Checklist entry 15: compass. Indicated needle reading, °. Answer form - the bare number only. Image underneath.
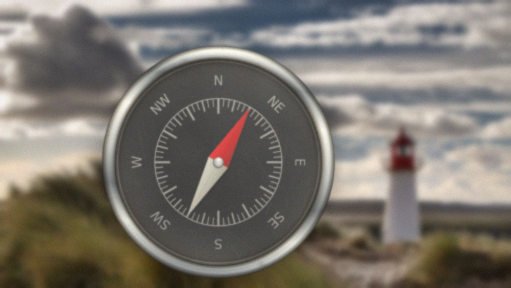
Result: 30
